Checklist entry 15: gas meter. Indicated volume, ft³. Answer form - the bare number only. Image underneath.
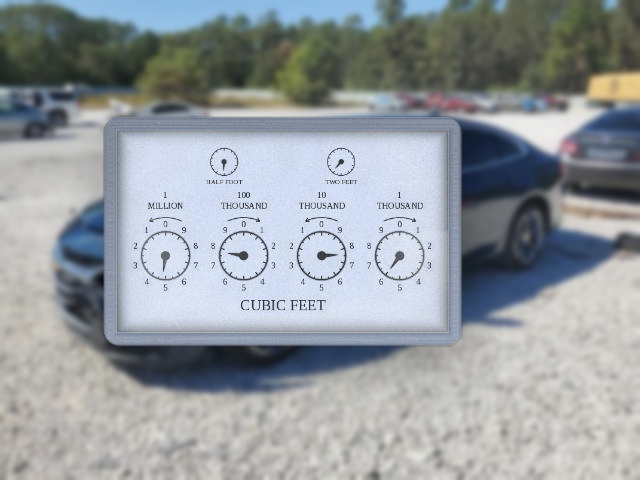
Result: 477600
